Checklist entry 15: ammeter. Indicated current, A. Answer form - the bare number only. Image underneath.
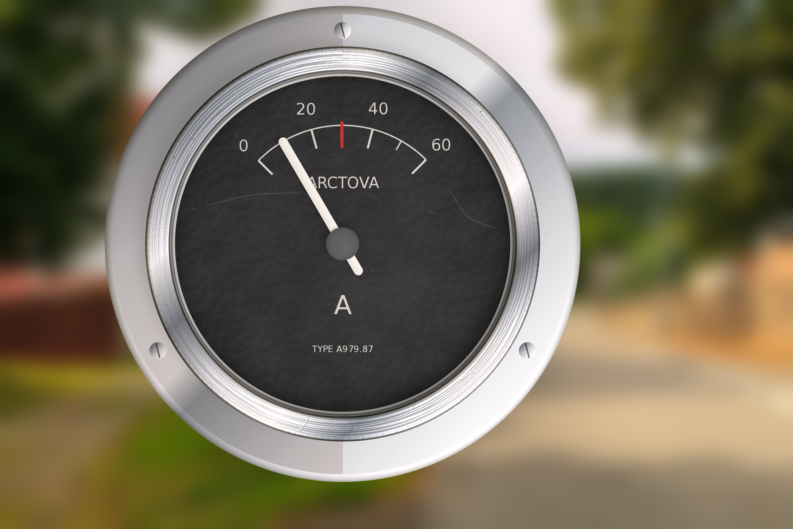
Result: 10
